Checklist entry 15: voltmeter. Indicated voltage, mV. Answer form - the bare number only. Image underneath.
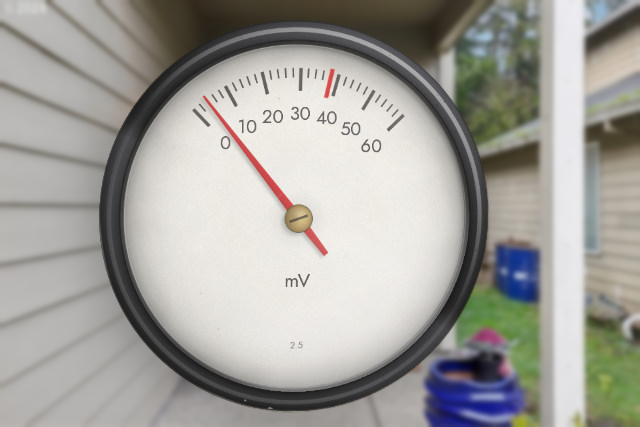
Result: 4
